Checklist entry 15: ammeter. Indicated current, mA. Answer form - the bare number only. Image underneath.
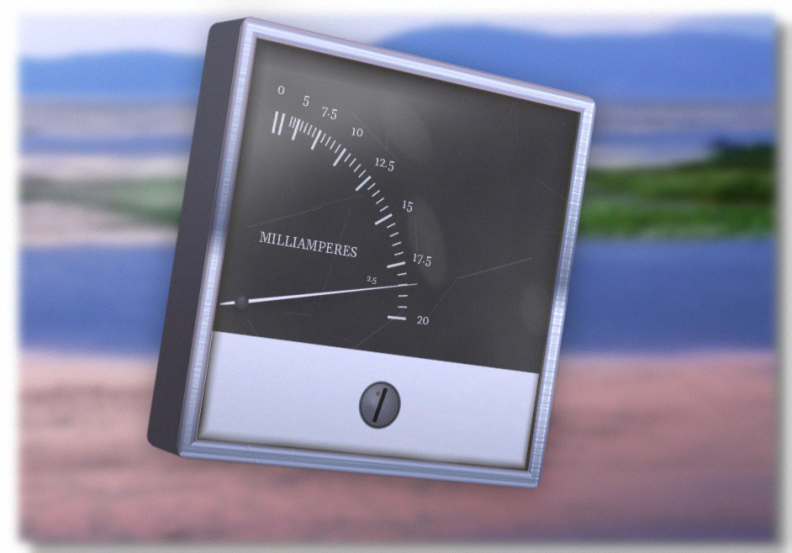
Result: 18.5
